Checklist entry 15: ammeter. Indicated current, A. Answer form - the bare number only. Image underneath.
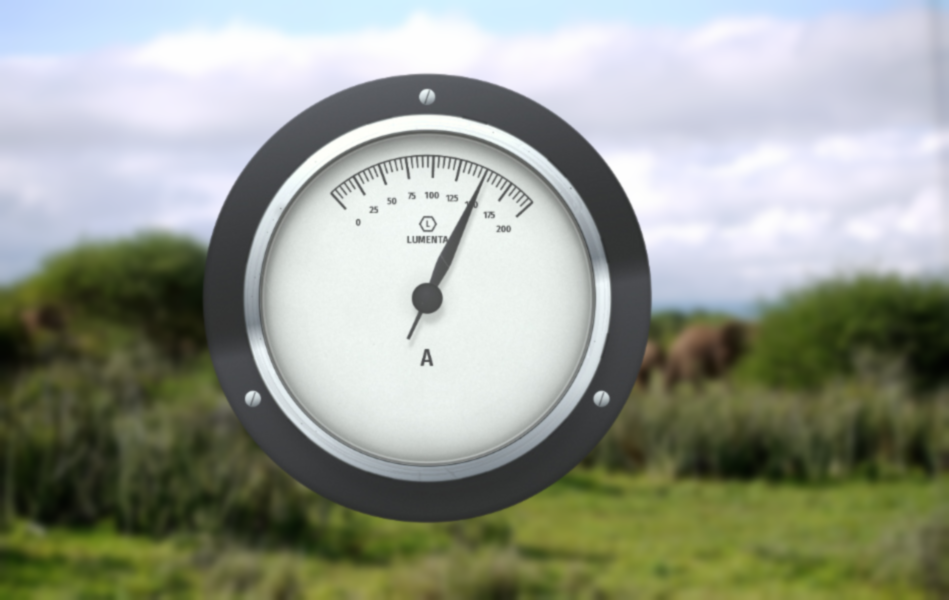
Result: 150
